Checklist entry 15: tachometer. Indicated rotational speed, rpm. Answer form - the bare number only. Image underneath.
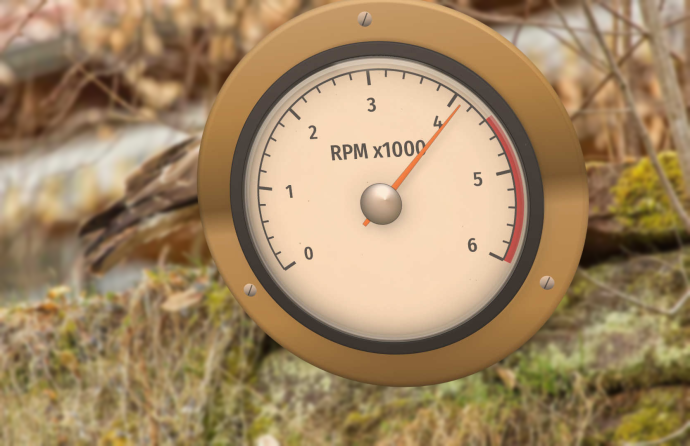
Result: 4100
